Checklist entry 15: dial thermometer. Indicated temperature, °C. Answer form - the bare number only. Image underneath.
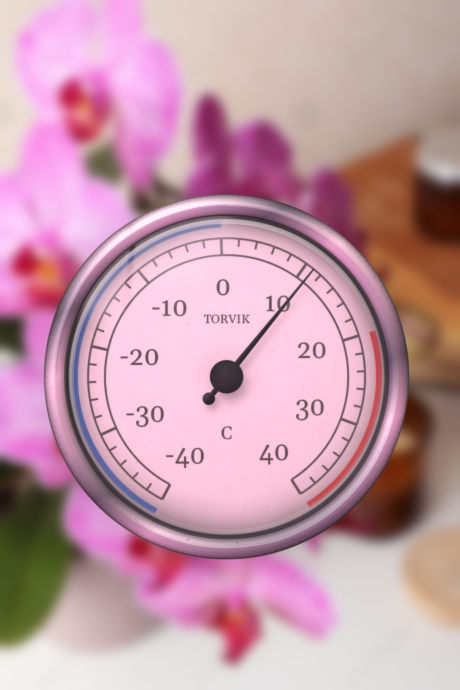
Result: 11
